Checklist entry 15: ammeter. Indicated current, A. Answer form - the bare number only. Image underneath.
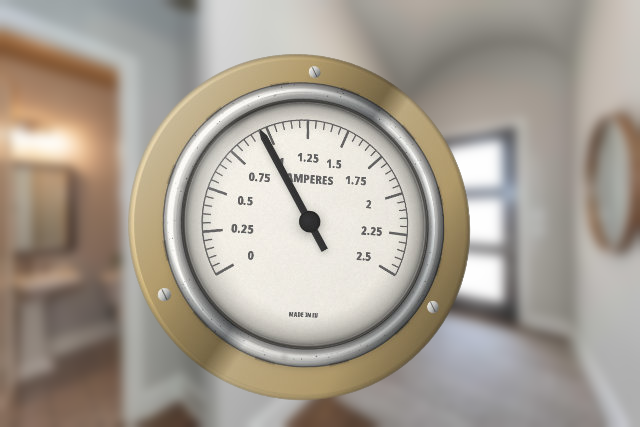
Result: 0.95
